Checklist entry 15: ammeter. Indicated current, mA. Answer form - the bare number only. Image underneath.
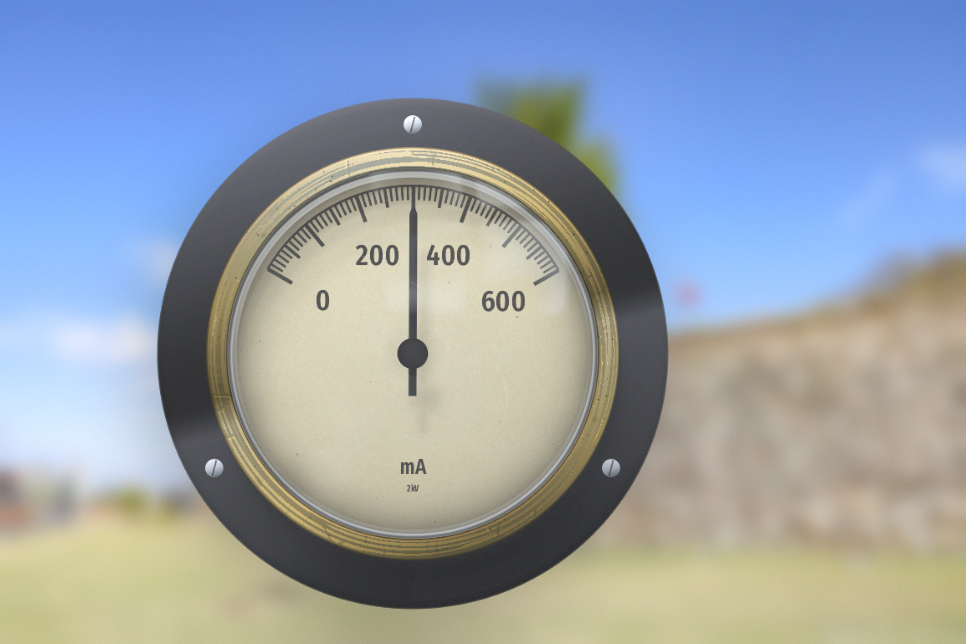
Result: 300
